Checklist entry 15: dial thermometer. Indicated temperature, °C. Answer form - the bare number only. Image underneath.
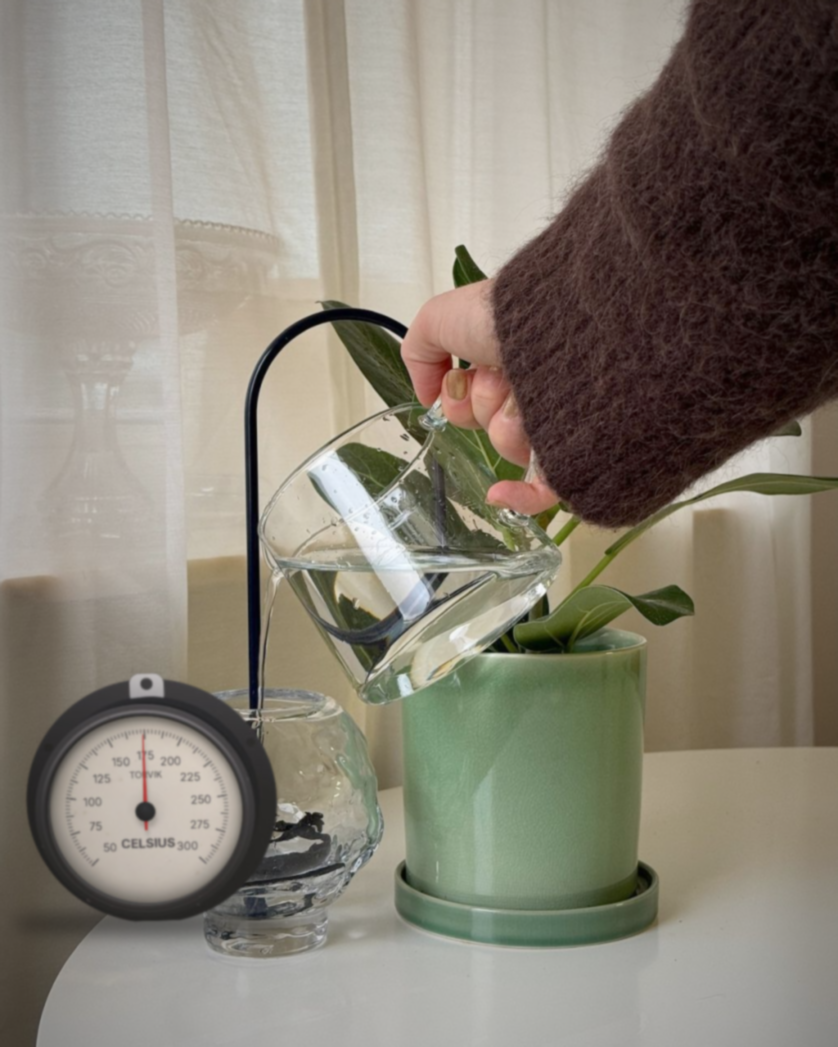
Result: 175
